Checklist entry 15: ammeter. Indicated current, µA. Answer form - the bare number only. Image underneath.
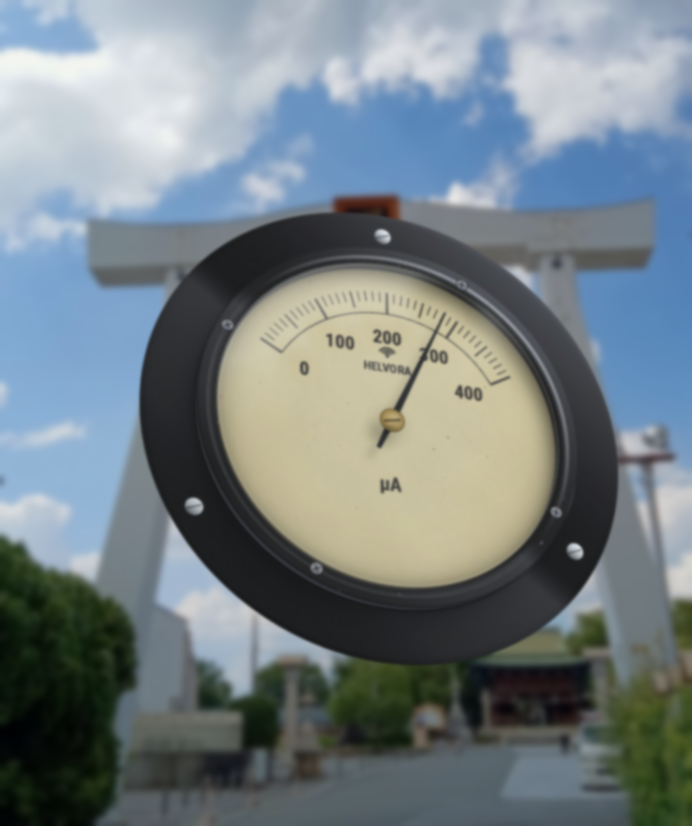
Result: 280
